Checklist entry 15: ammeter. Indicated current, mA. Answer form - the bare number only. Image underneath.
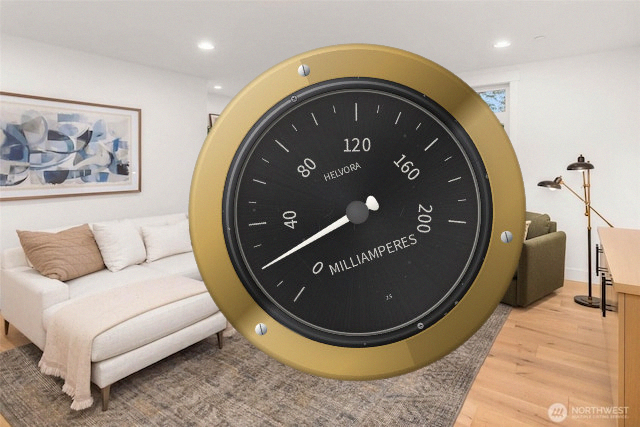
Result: 20
